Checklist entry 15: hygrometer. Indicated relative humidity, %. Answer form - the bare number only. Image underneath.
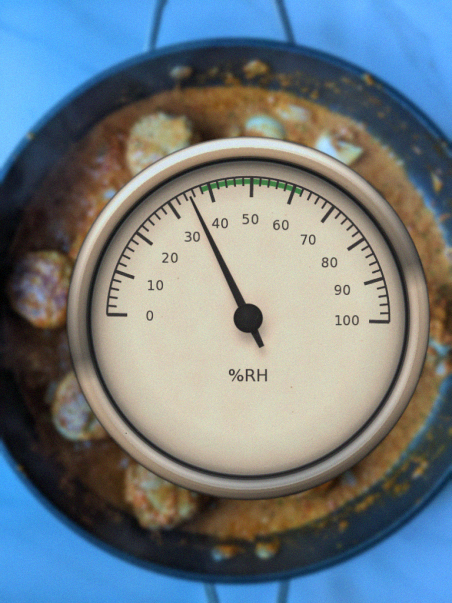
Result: 35
